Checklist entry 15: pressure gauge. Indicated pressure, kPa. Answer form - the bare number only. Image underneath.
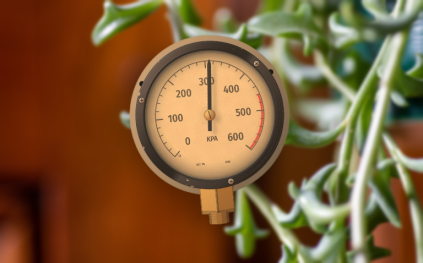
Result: 310
